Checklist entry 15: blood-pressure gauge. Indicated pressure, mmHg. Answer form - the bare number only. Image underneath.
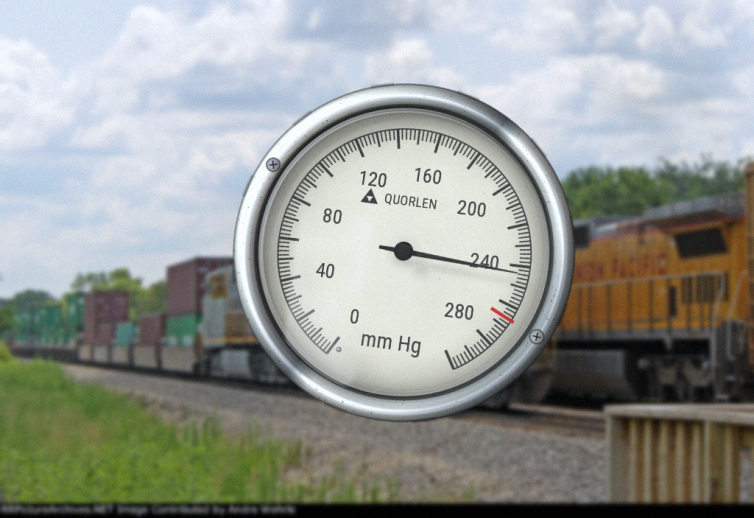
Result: 244
